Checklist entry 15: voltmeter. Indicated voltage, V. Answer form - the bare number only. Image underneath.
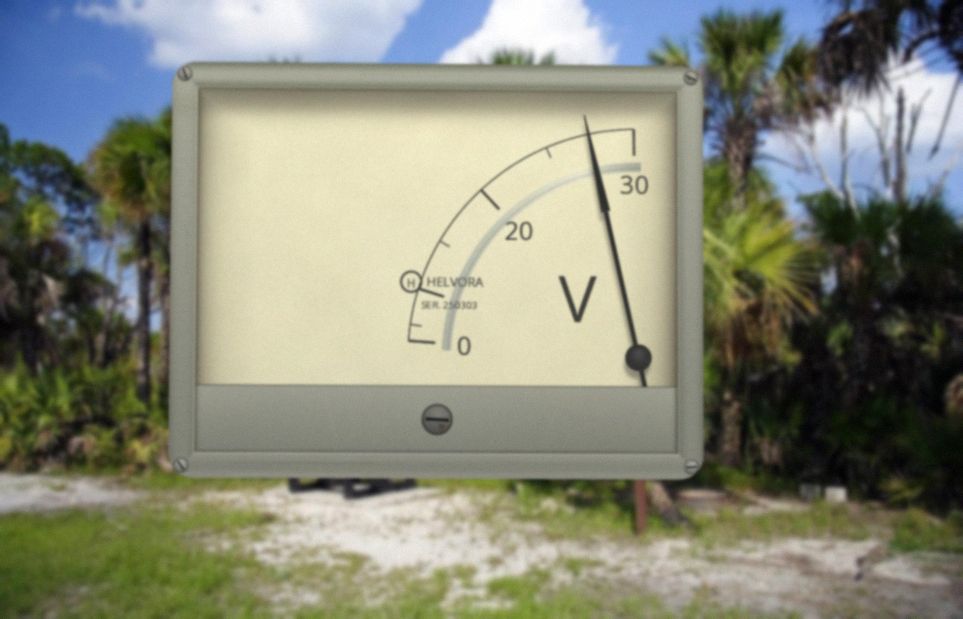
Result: 27.5
